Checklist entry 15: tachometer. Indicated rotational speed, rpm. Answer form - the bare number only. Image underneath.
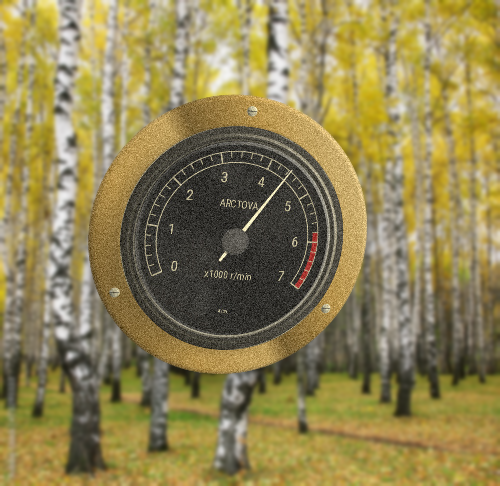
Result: 4400
